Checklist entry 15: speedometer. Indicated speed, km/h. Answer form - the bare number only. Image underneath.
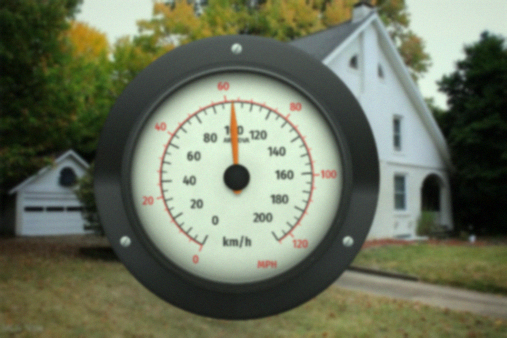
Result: 100
